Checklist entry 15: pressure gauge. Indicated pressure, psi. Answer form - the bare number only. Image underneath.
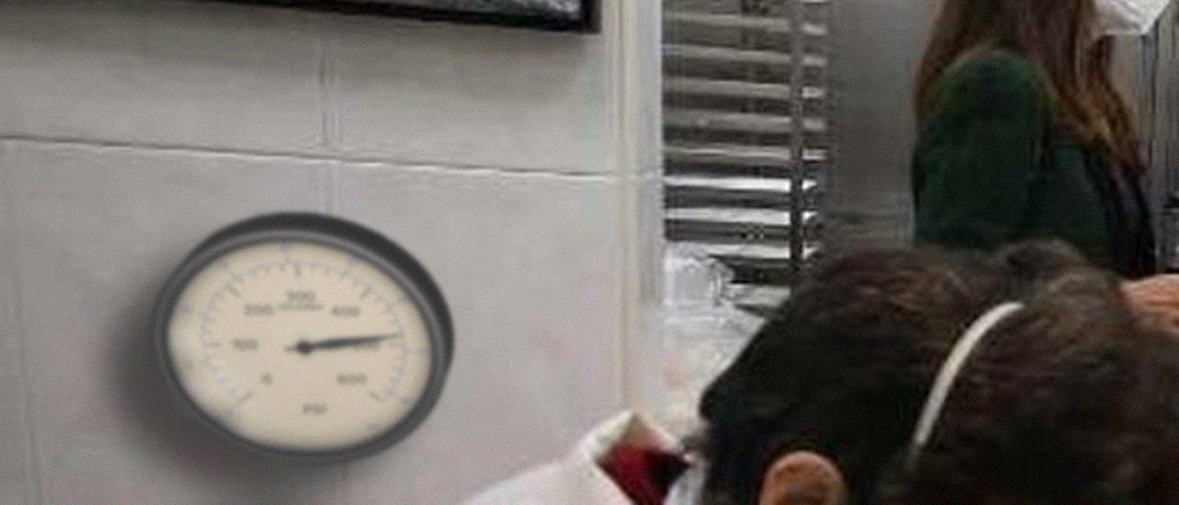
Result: 480
